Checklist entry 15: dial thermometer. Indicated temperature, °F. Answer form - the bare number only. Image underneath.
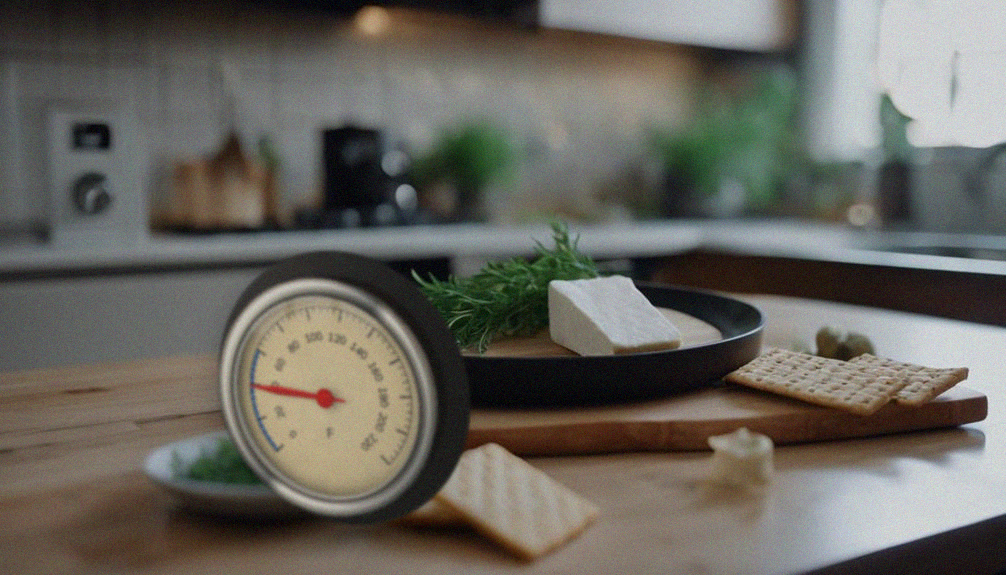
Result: 40
